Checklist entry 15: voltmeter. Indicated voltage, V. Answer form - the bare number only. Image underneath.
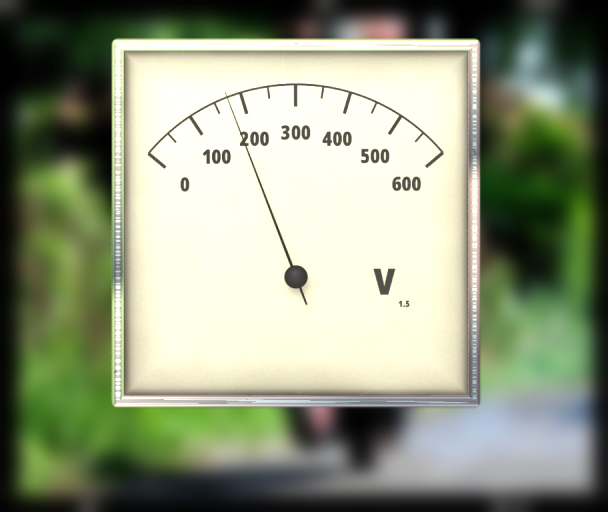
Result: 175
